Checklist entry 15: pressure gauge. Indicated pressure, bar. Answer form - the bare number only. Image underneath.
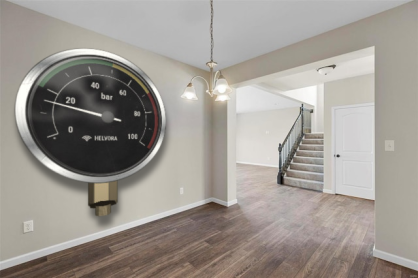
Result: 15
